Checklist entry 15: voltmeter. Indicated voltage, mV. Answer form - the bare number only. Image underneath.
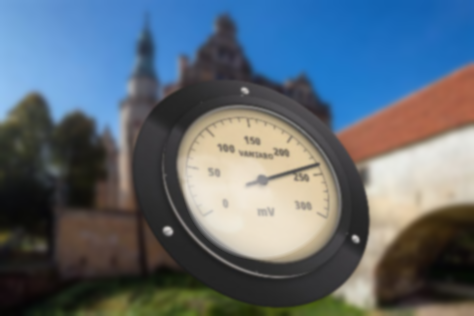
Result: 240
